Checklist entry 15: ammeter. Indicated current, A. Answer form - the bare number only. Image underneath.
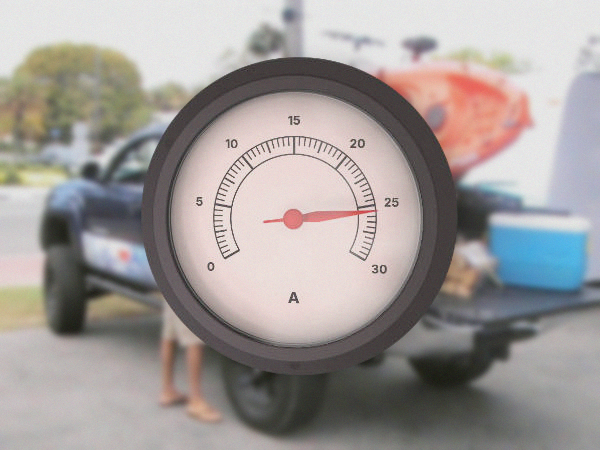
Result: 25.5
